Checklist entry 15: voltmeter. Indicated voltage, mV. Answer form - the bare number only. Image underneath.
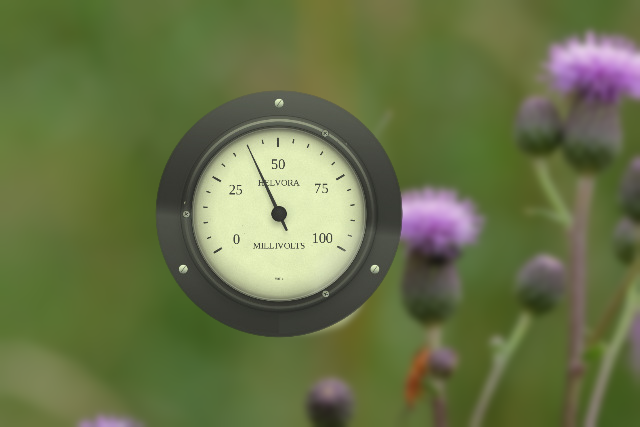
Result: 40
